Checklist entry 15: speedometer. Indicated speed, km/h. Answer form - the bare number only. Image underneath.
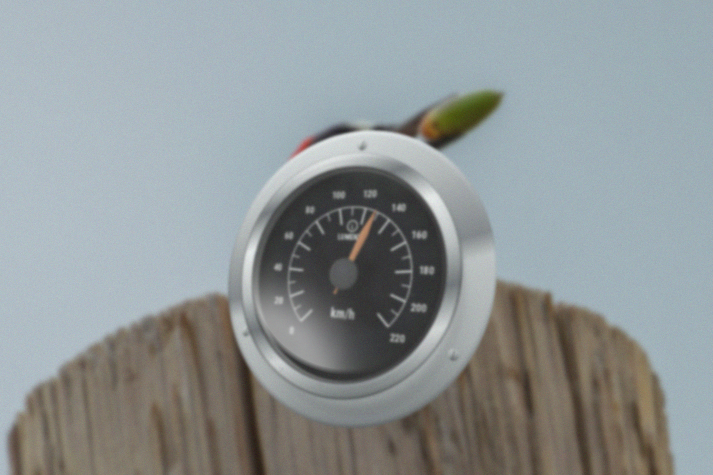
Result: 130
